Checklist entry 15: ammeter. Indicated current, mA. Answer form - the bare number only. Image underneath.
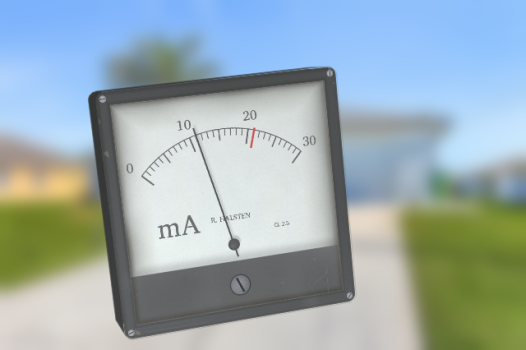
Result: 11
